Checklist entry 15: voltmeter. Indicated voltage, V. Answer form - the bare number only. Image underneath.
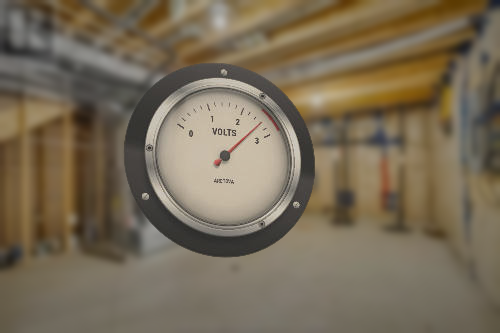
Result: 2.6
